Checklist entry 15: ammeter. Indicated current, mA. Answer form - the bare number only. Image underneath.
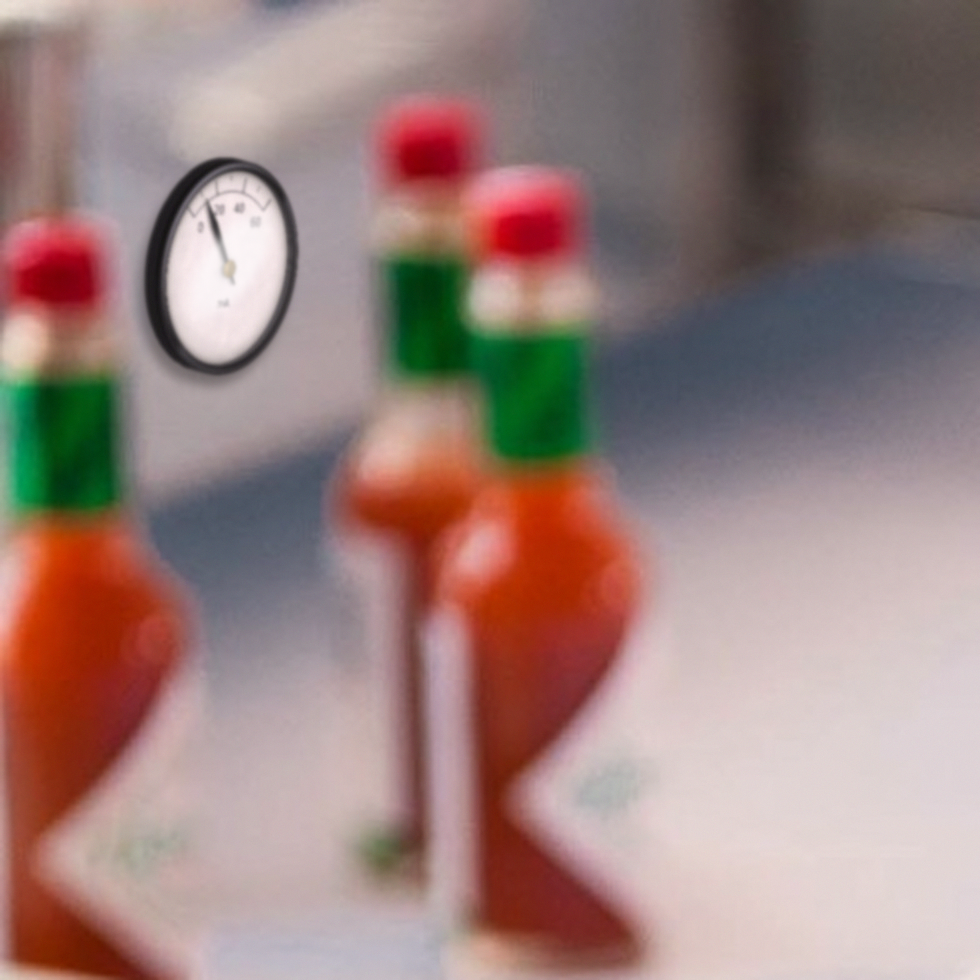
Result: 10
